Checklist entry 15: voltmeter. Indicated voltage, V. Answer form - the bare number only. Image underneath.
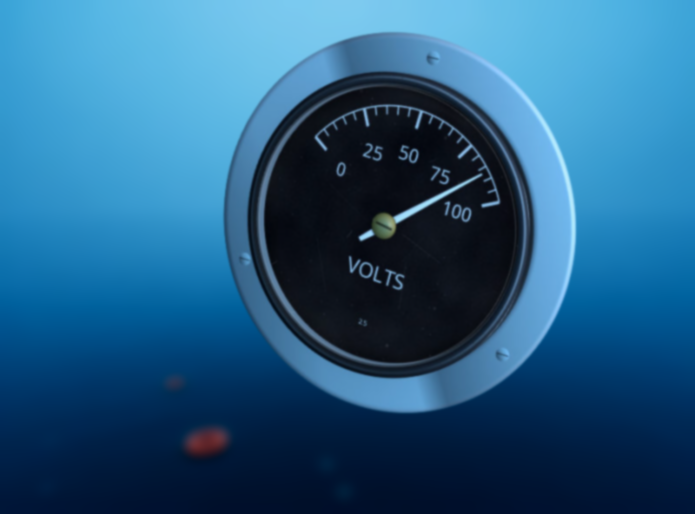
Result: 87.5
